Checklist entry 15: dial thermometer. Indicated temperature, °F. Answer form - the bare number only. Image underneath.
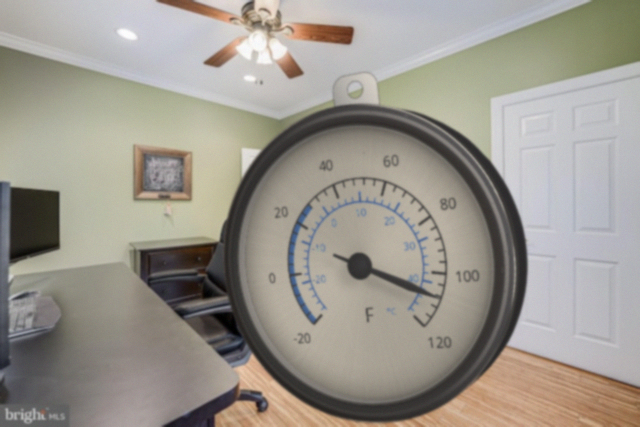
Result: 108
